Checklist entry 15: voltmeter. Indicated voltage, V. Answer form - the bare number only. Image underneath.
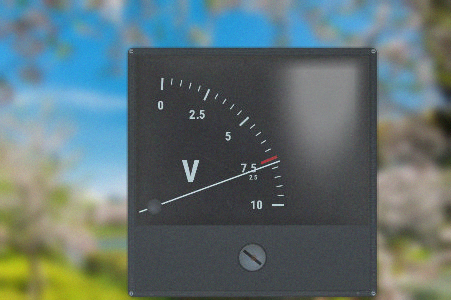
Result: 7.75
